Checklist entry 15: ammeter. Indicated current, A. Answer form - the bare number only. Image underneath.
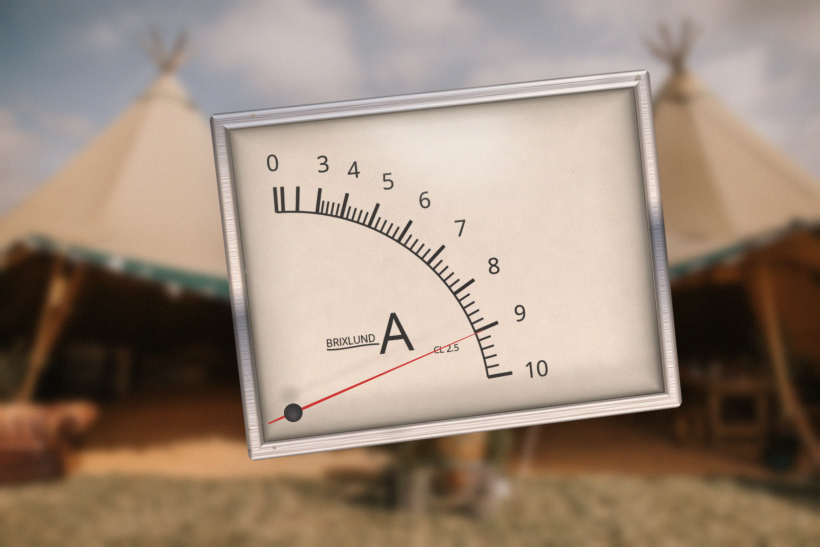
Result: 9
